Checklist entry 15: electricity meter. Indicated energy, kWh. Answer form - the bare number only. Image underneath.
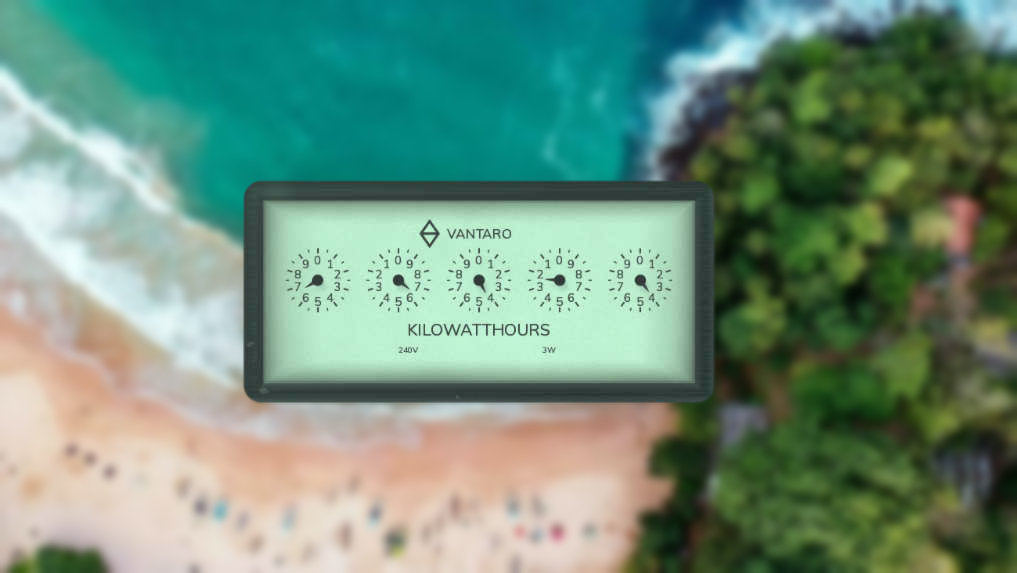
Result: 66424
